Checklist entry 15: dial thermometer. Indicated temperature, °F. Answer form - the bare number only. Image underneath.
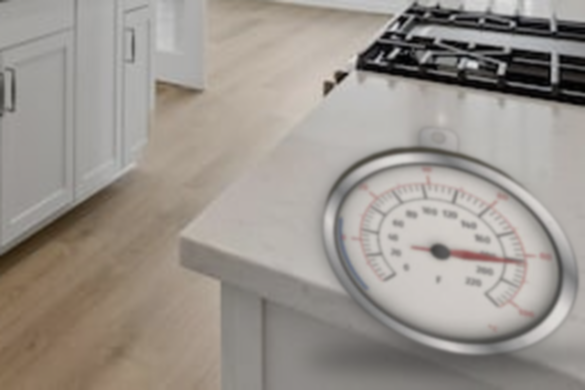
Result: 180
